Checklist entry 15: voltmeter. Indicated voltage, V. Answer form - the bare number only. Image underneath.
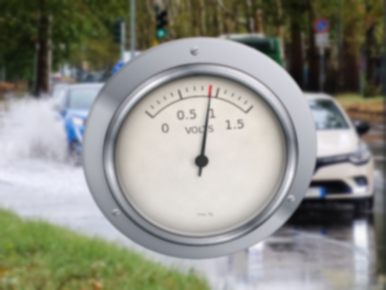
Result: 0.9
